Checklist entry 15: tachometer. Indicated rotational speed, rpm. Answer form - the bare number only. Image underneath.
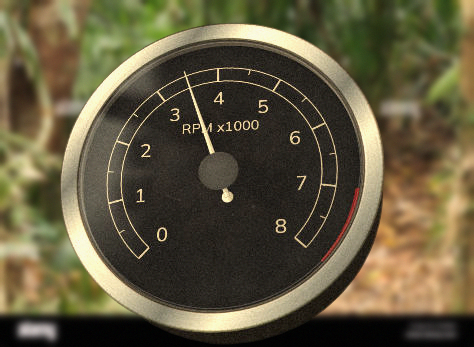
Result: 3500
